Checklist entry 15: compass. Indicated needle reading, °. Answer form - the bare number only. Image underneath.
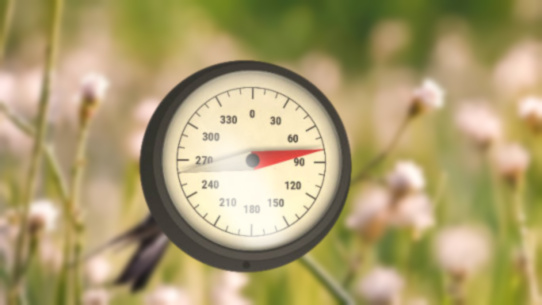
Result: 80
